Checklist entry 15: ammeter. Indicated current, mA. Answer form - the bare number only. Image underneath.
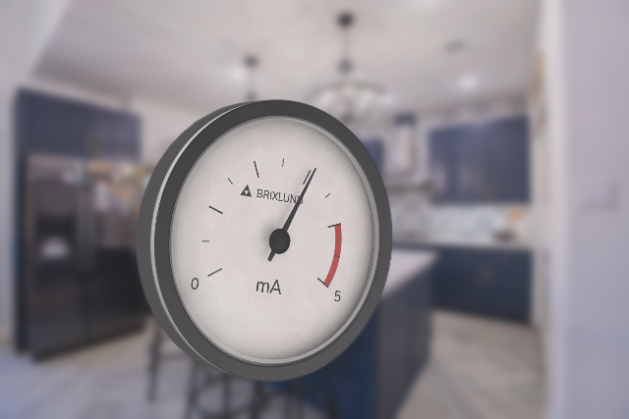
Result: 3
